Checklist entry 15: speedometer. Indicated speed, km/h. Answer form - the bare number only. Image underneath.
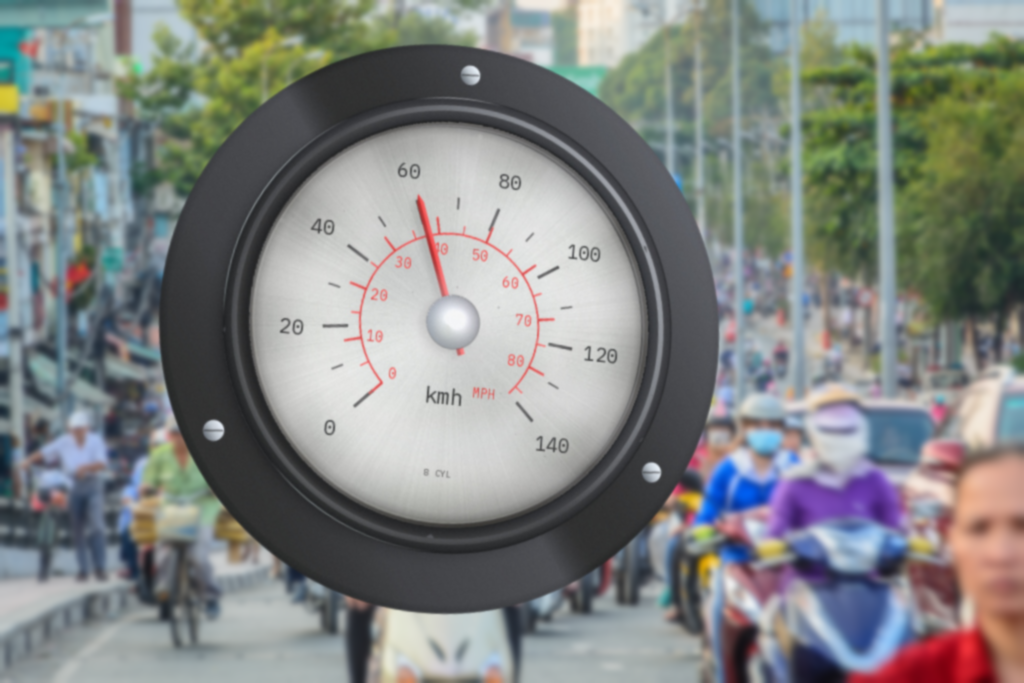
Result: 60
